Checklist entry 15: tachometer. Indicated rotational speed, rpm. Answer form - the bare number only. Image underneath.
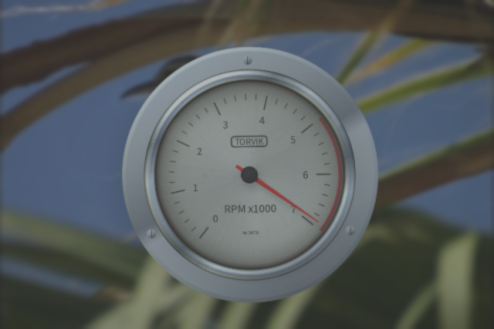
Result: 6900
